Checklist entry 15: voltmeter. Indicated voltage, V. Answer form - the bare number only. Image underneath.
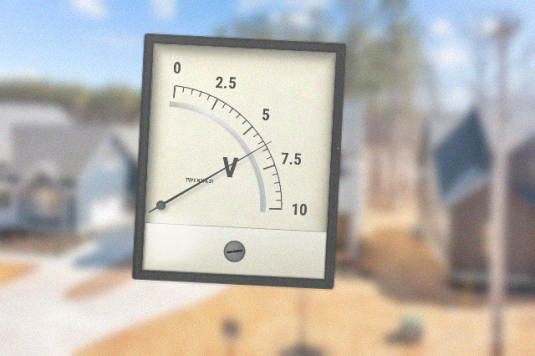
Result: 6.25
